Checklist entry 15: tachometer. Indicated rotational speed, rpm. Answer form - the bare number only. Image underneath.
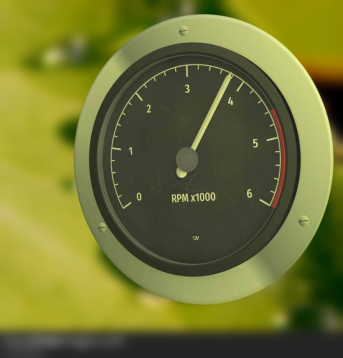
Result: 3800
